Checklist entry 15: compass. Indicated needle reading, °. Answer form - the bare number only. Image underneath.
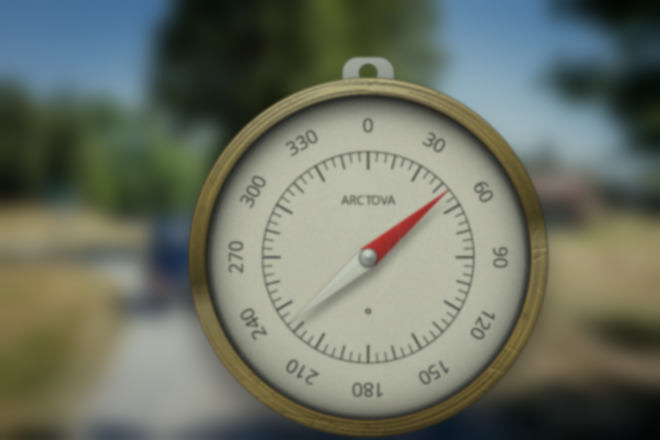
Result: 50
